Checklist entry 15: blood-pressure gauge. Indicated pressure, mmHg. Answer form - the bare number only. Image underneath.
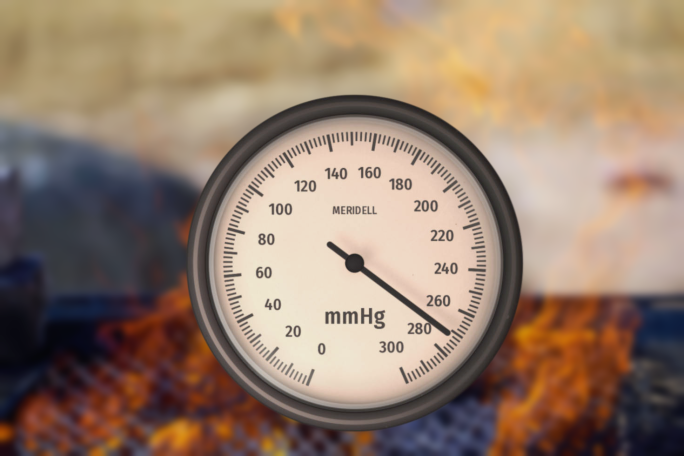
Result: 272
